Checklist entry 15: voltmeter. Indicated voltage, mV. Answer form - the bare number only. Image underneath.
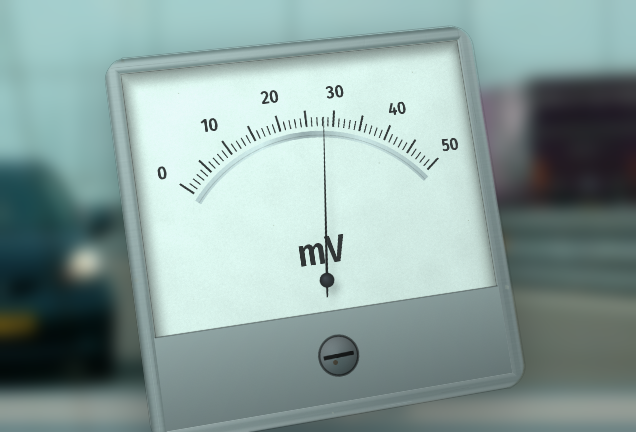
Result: 28
